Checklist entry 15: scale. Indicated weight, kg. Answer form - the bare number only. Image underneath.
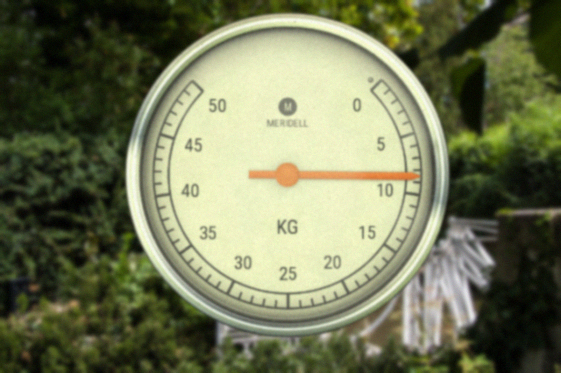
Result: 8.5
